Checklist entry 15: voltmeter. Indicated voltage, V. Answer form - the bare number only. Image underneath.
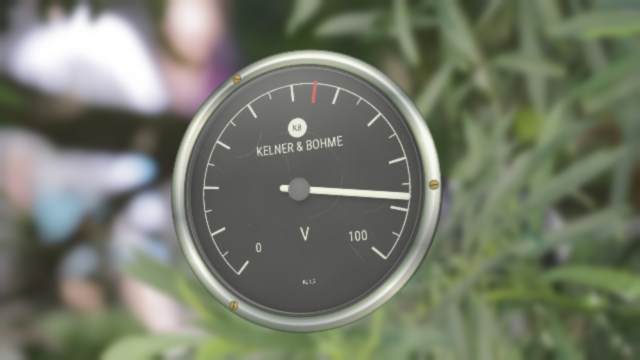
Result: 87.5
